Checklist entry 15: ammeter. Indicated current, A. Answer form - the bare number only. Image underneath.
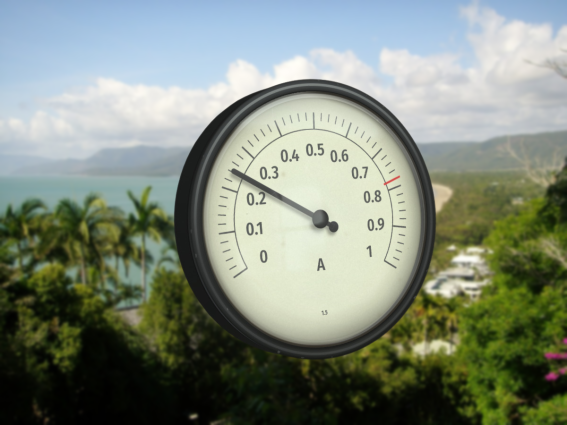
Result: 0.24
